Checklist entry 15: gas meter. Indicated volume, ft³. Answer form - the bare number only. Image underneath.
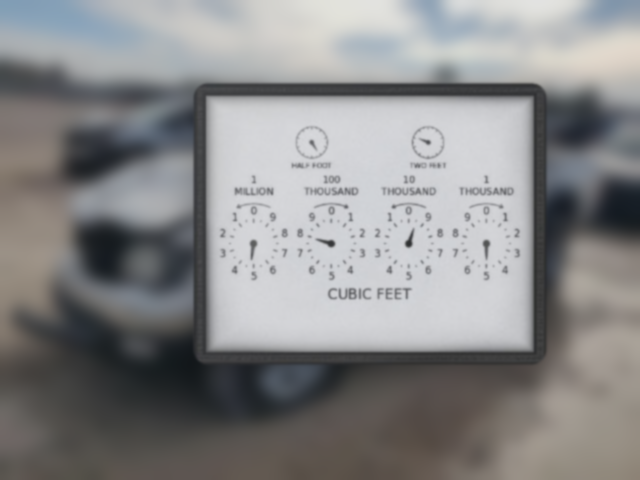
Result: 479500
